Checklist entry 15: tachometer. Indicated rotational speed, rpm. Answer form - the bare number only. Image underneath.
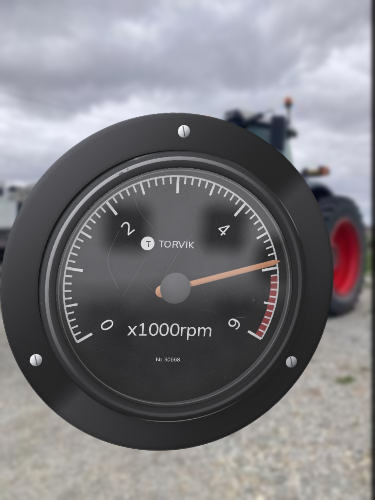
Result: 4900
